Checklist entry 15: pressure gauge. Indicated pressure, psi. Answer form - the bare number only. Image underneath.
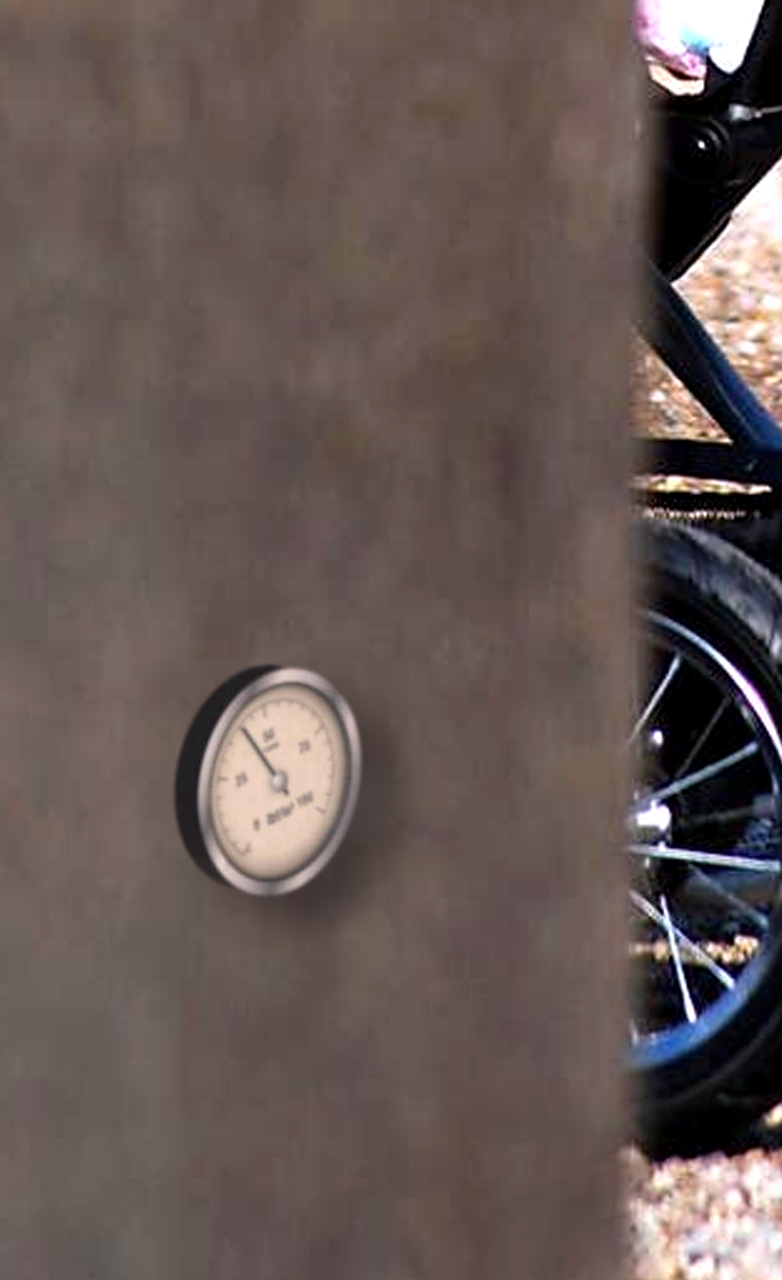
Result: 40
